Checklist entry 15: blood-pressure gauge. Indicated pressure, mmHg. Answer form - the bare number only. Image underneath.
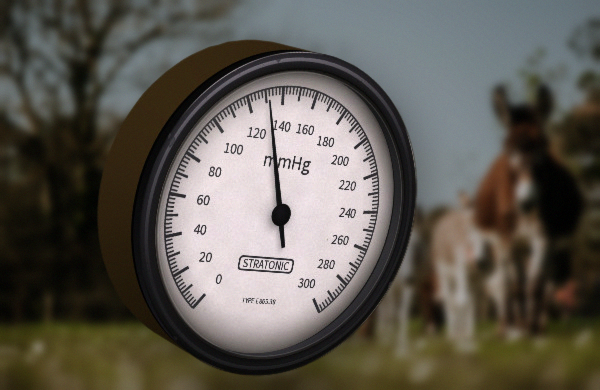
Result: 130
